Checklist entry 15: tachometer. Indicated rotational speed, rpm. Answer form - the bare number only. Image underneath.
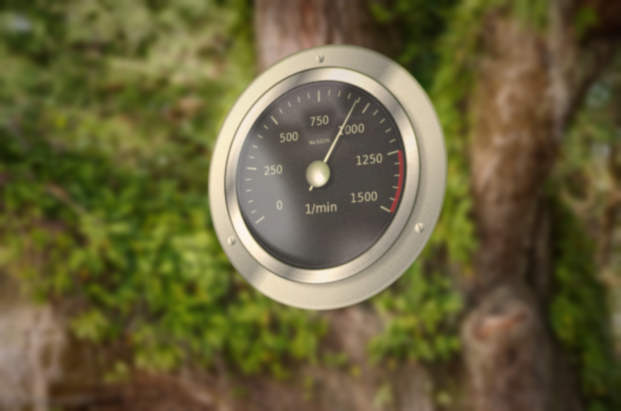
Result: 950
